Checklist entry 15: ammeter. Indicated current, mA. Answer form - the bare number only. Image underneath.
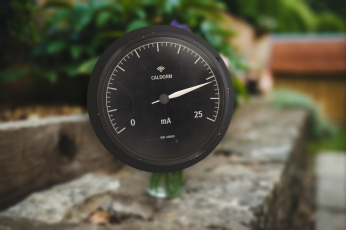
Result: 20.5
